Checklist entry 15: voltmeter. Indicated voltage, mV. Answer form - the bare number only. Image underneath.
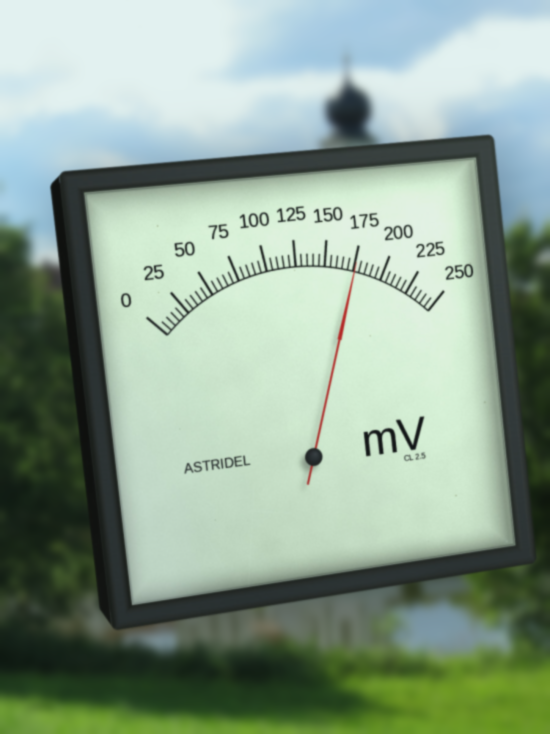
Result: 175
